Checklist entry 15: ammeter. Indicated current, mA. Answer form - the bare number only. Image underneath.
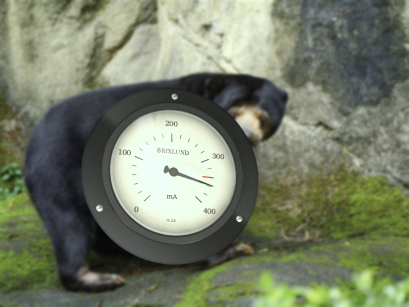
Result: 360
